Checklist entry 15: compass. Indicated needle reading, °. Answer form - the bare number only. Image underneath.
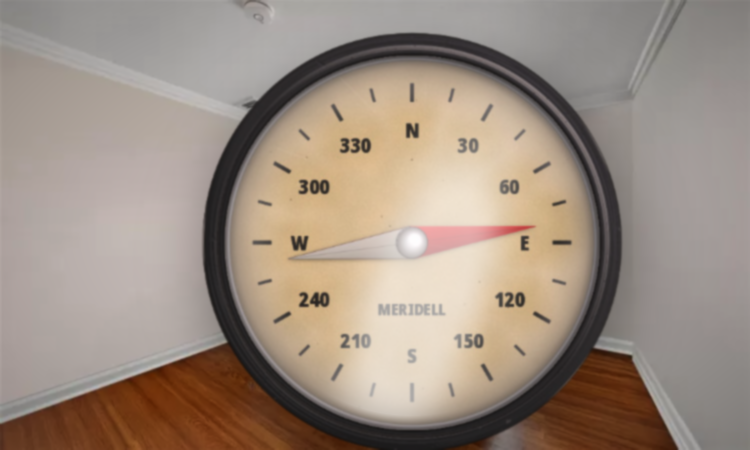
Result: 82.5
